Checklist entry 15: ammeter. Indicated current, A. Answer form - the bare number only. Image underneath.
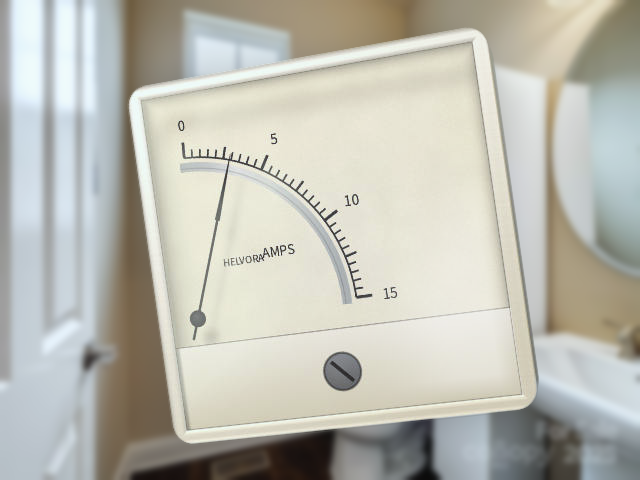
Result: 3
